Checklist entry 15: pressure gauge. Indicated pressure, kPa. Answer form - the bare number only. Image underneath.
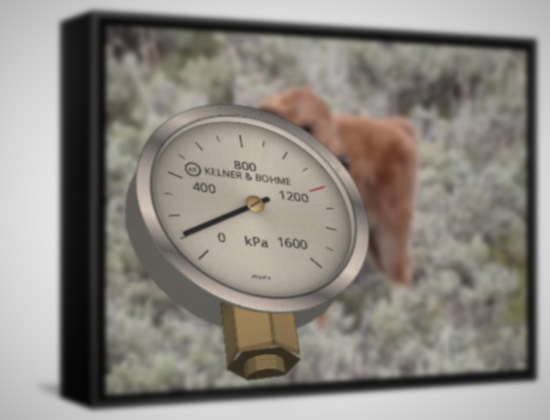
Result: 100
